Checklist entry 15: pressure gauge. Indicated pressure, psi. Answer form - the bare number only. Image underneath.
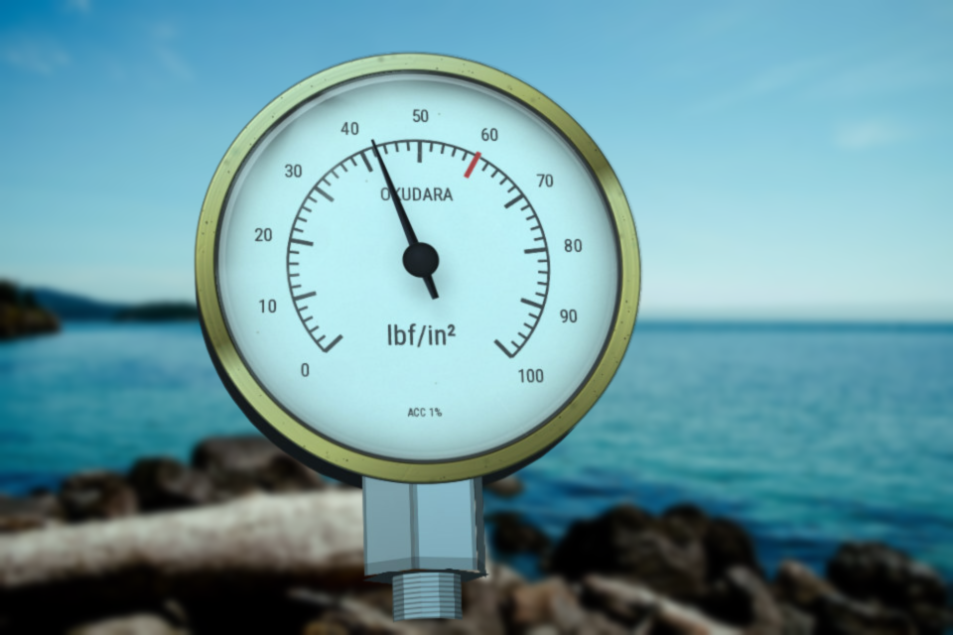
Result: 42
